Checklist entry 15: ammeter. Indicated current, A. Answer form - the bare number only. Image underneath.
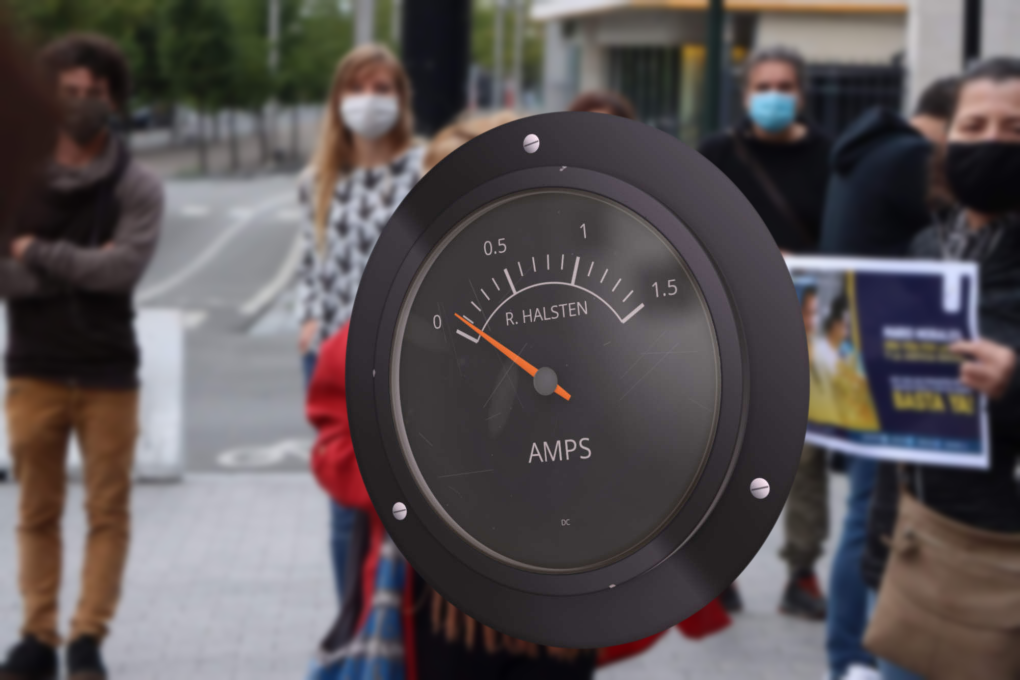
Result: 0.1
